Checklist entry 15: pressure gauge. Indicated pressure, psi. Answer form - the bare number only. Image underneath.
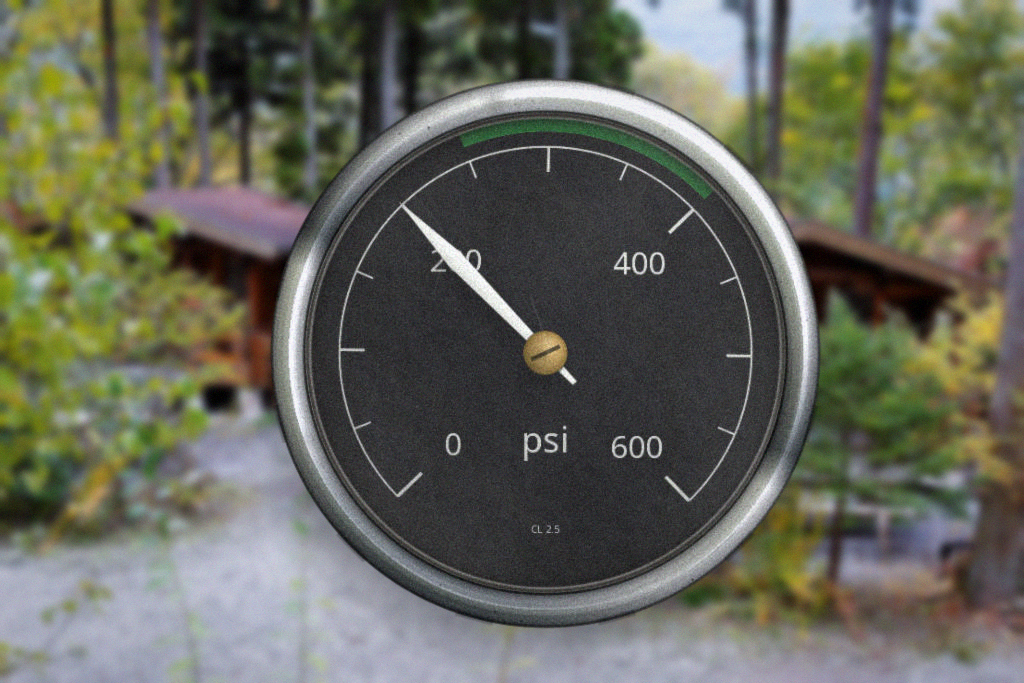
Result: 200
